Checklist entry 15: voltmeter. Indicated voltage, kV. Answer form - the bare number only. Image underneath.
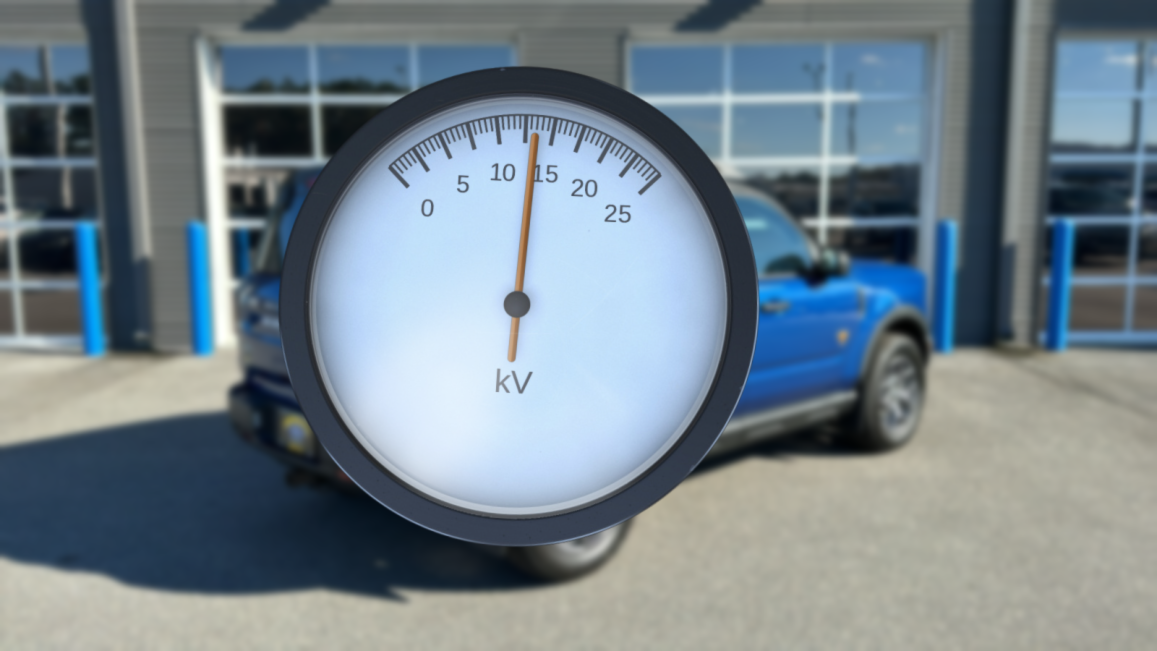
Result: 13.5
